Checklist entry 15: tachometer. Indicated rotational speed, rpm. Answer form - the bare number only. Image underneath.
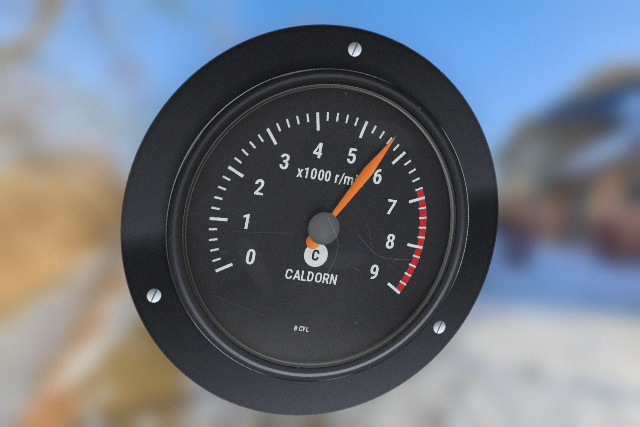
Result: 5600
